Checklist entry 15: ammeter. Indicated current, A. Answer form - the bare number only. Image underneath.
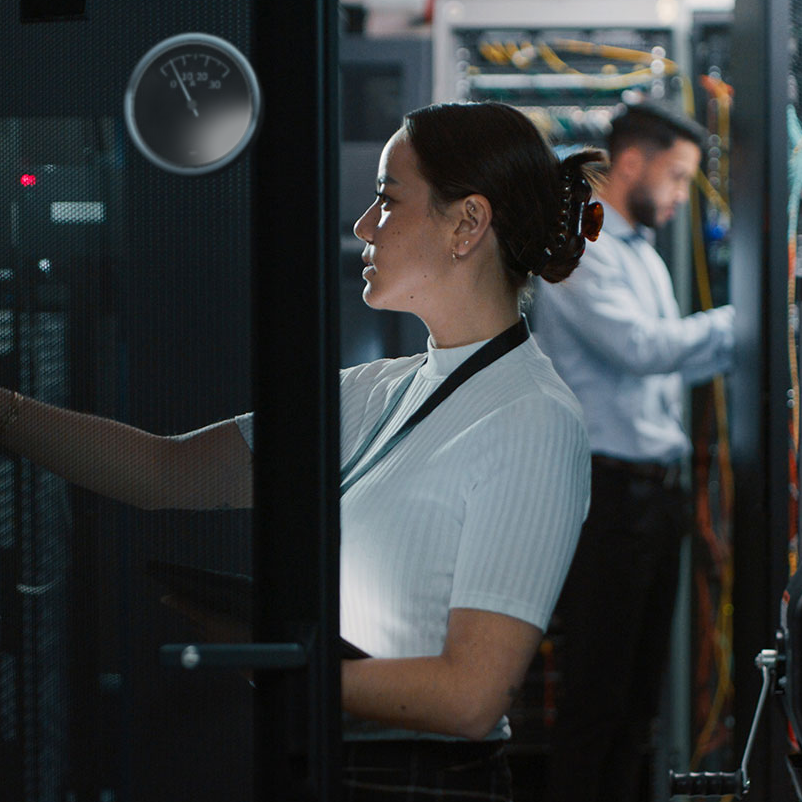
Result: 5
